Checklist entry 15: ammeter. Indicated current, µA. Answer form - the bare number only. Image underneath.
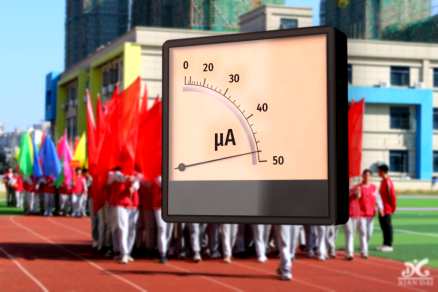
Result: 48
